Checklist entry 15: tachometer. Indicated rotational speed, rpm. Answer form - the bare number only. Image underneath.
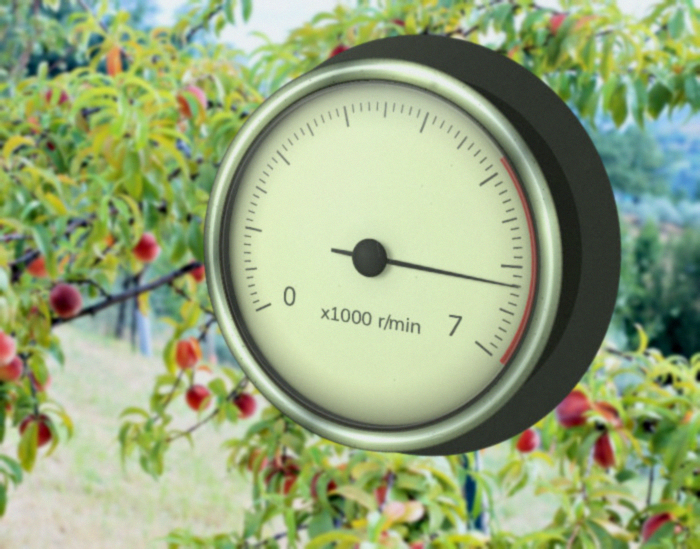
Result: 6200
